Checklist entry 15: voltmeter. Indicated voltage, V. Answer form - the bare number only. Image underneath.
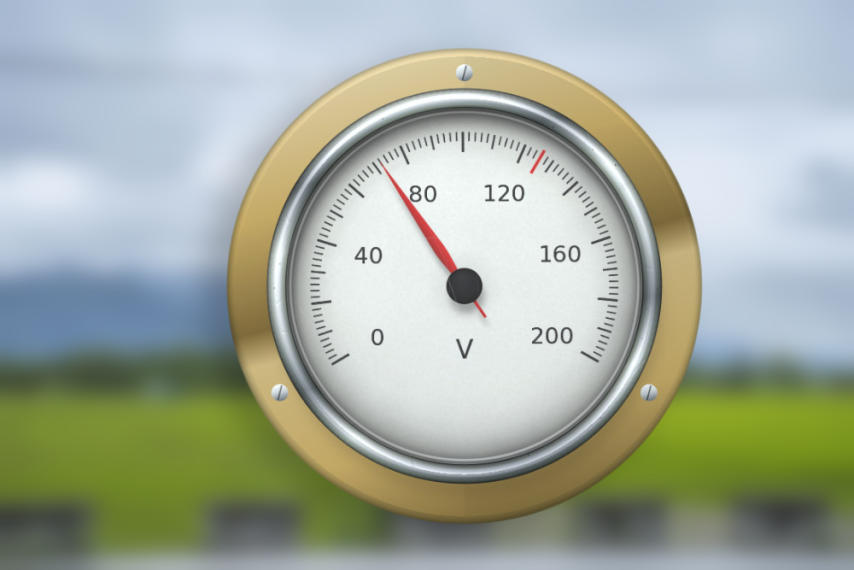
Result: 72
